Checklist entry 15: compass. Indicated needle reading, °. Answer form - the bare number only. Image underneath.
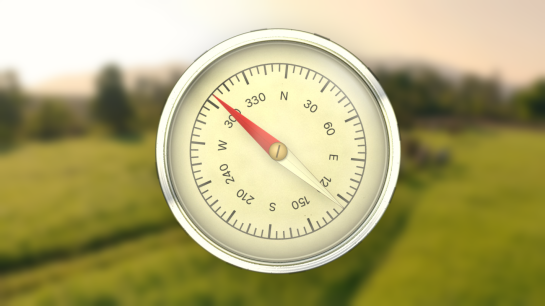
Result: 305
